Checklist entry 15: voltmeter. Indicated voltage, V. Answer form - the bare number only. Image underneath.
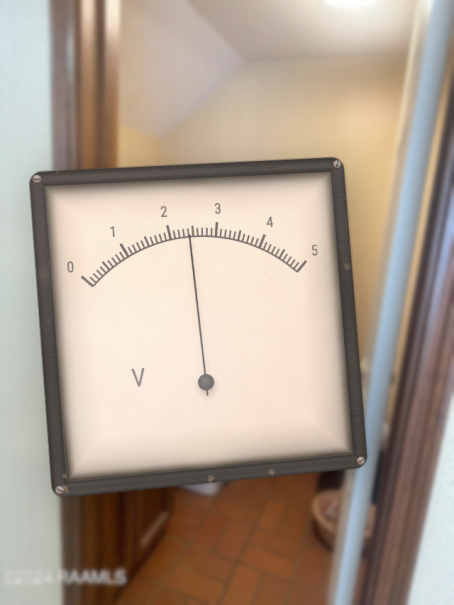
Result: 2.4
